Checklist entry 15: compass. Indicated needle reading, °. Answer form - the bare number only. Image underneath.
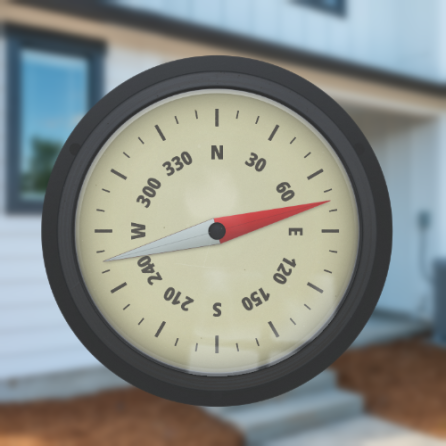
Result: 75
